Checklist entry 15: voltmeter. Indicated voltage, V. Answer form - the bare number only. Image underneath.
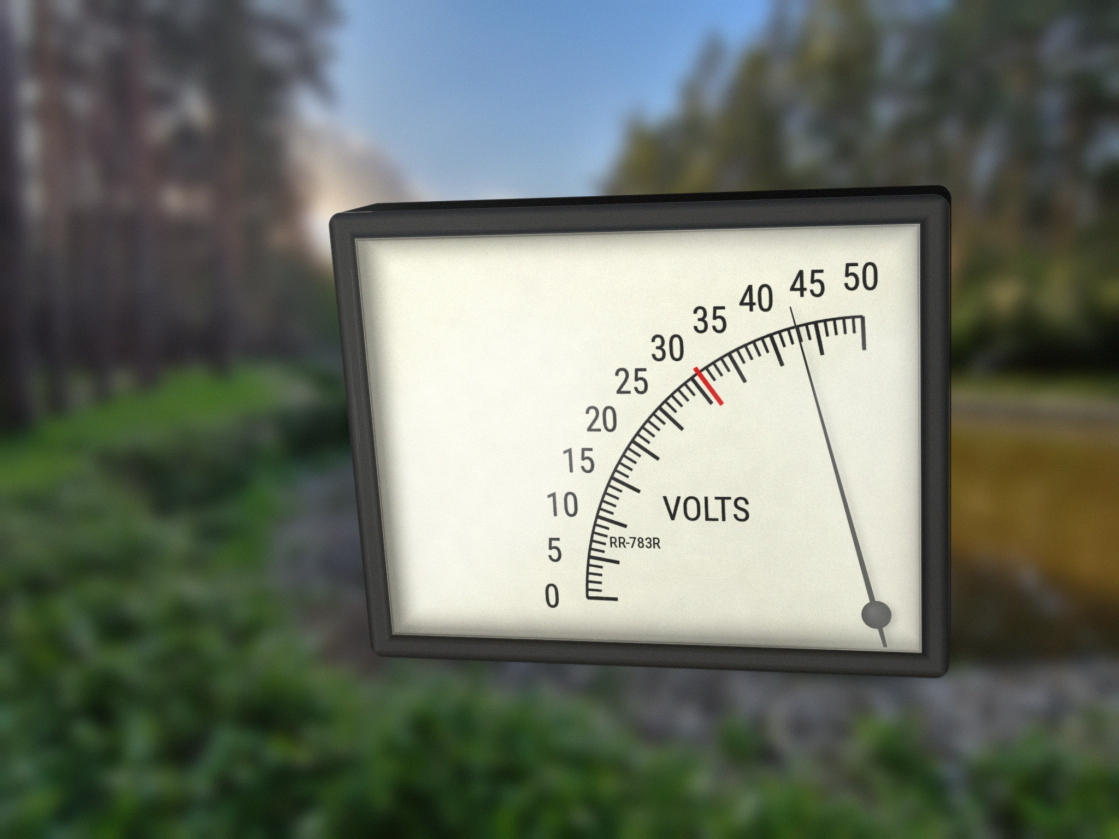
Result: 43
